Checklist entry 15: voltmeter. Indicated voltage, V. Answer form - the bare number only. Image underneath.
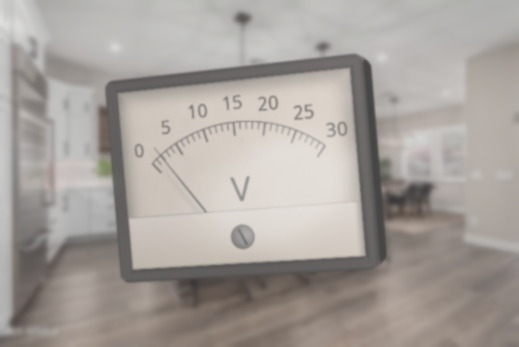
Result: 2
